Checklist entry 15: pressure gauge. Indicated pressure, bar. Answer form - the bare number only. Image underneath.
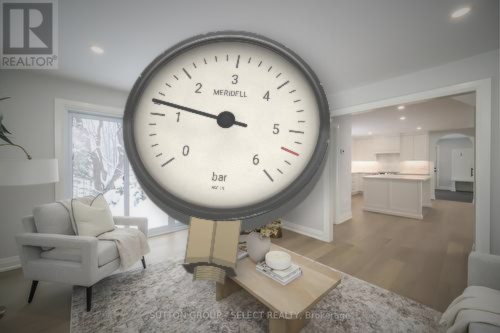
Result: 1.2
